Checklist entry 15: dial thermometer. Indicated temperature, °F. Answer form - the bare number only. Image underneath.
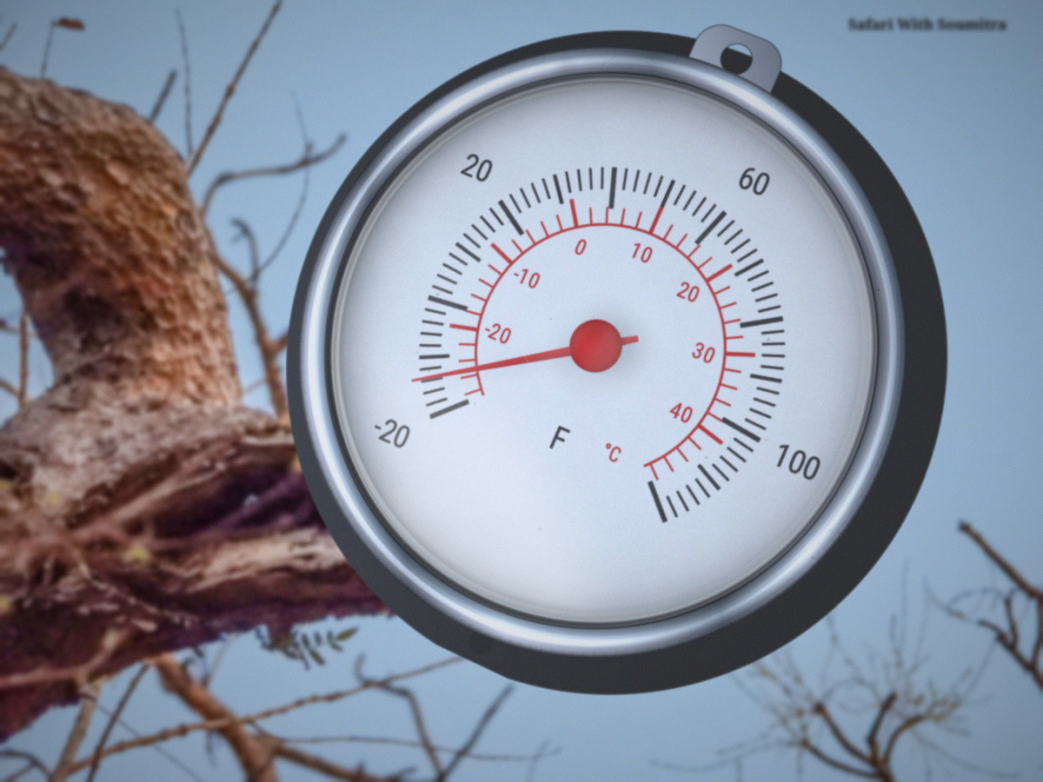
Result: -14
